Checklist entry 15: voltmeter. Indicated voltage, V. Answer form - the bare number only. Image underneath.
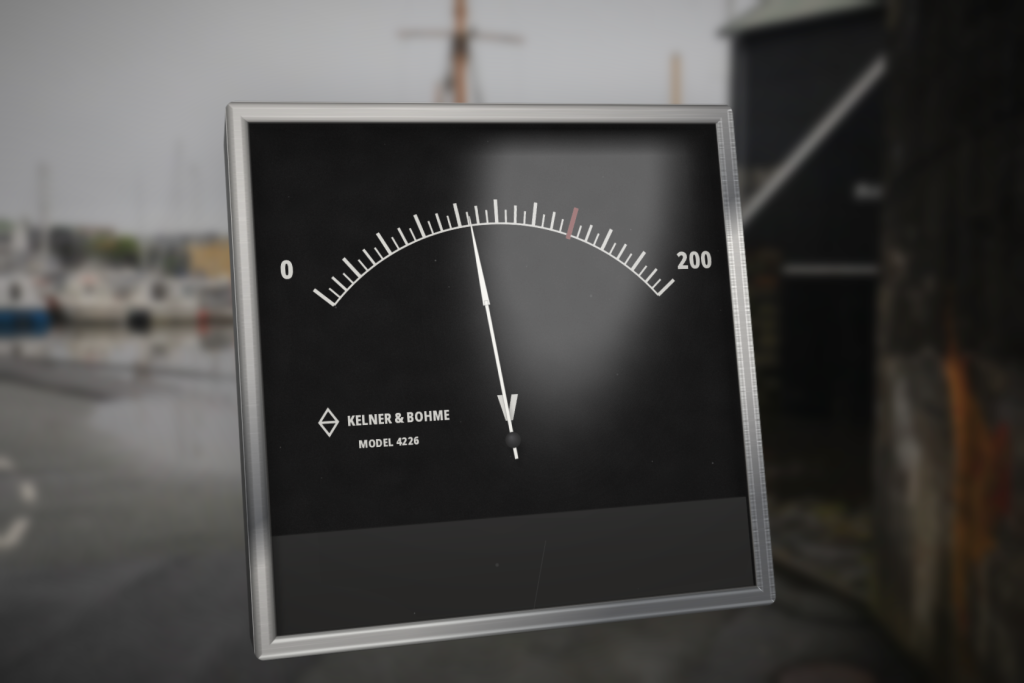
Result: 85
